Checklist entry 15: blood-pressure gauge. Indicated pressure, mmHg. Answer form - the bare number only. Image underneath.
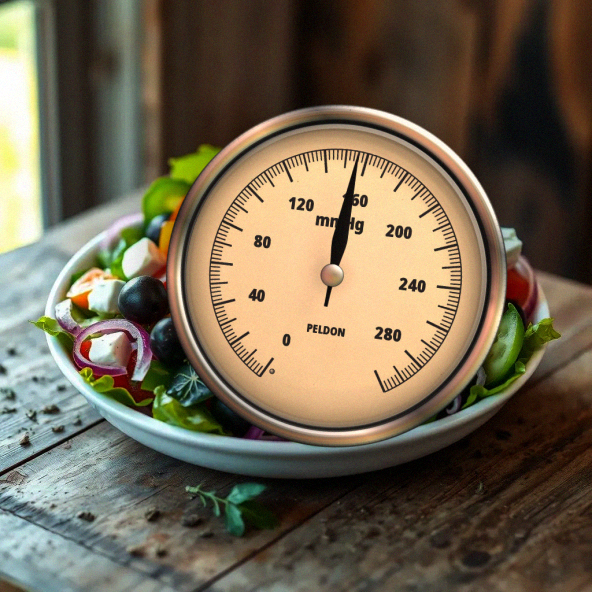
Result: 156
